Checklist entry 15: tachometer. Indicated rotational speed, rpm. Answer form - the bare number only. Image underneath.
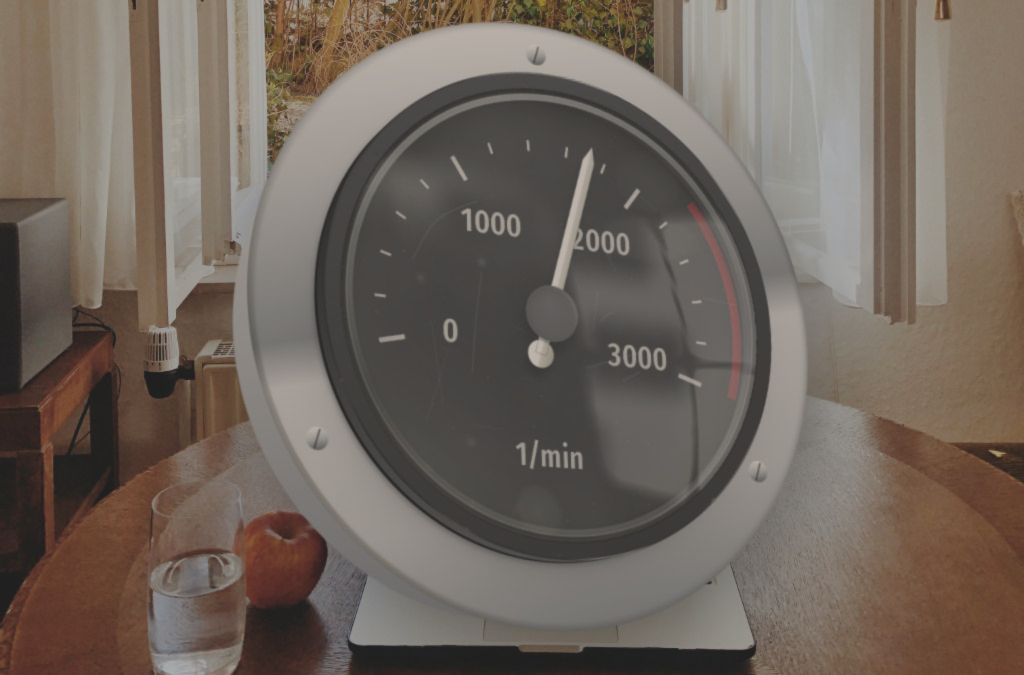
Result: 1700
